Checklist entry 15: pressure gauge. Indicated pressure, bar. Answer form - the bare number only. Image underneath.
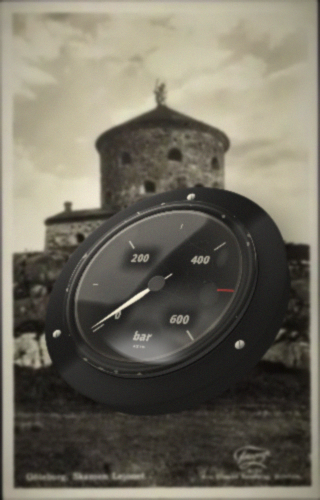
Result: 0
